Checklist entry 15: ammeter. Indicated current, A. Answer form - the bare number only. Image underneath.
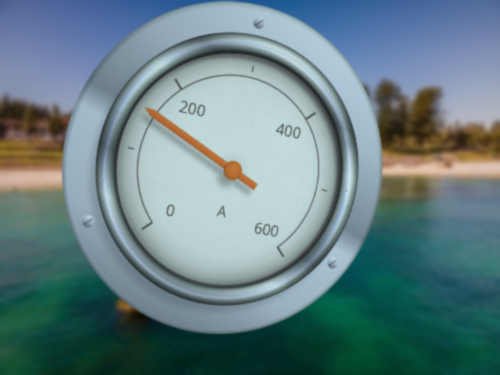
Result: 150
